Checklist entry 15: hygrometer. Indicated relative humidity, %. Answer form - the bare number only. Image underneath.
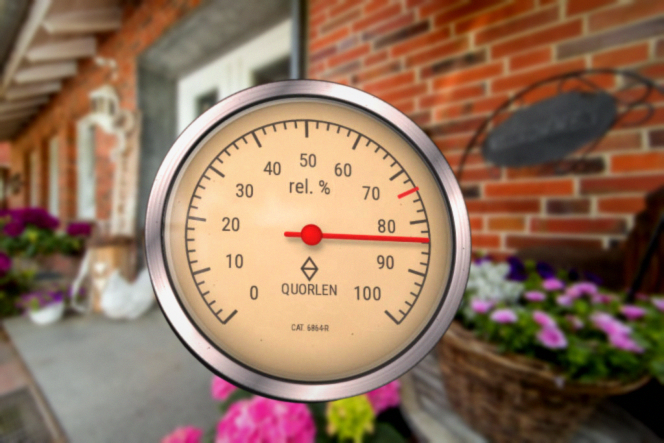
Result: 84
